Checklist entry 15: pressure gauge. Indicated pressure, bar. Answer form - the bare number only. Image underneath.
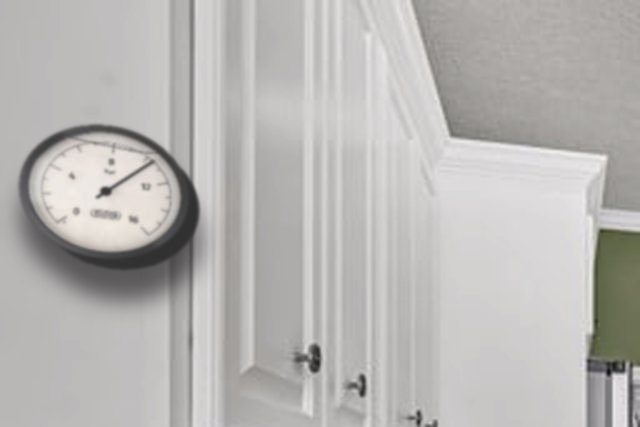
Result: 10.5
